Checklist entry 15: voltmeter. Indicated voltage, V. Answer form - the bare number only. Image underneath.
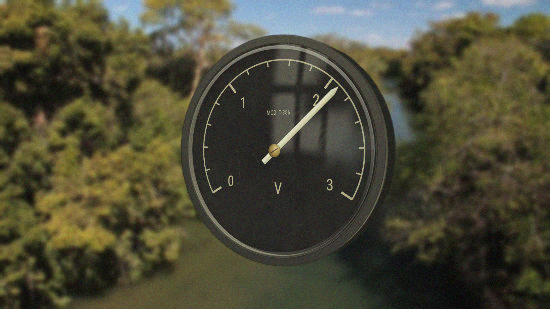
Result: 2.1
